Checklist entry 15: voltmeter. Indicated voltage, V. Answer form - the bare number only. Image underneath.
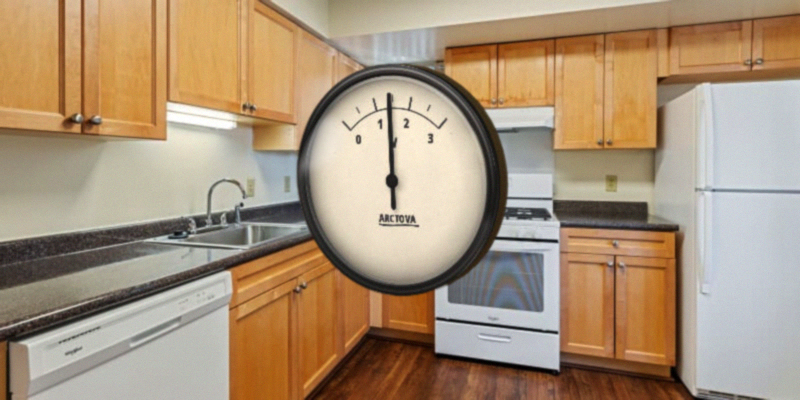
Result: 1.5
